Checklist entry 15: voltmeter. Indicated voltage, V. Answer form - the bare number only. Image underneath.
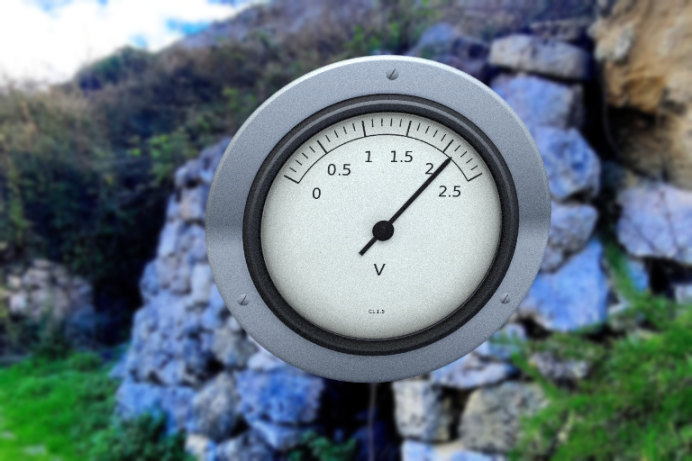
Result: 2.1
